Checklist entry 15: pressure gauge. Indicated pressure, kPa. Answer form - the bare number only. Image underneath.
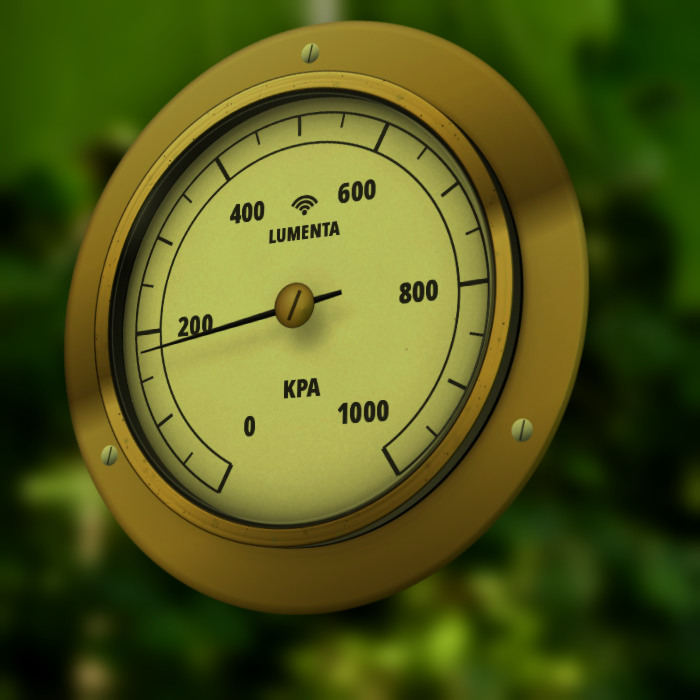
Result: 175
